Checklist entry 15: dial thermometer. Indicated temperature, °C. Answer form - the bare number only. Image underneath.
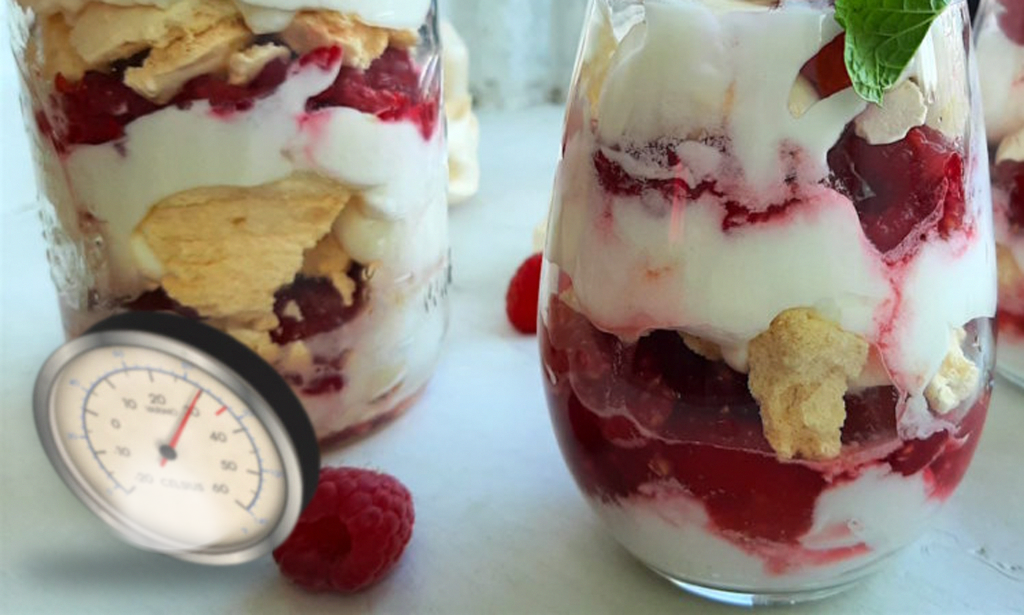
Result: 30
